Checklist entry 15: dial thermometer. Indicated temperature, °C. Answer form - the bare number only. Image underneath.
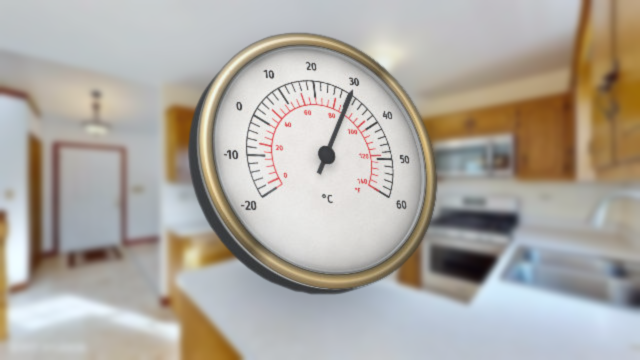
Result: 30
